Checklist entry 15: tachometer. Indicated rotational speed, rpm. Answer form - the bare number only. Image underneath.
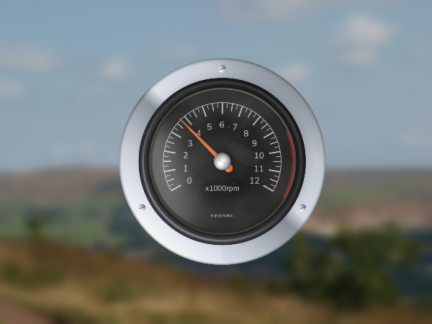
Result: 3750
